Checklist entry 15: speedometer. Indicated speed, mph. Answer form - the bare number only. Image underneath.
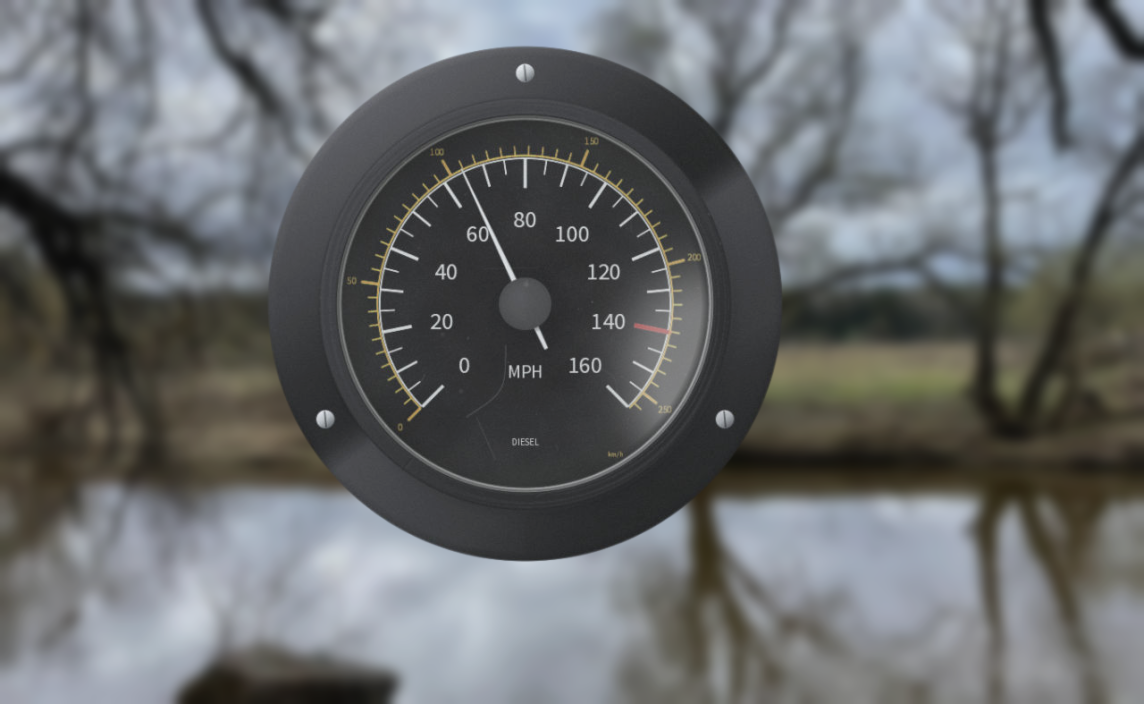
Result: 65
